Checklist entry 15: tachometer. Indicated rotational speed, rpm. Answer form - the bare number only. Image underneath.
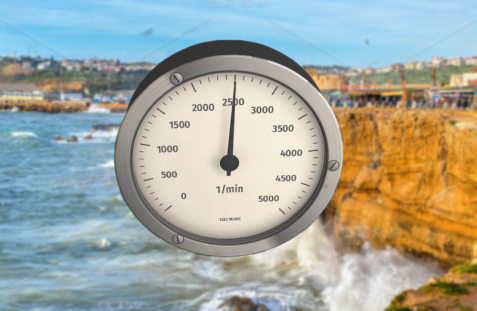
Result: 2500
